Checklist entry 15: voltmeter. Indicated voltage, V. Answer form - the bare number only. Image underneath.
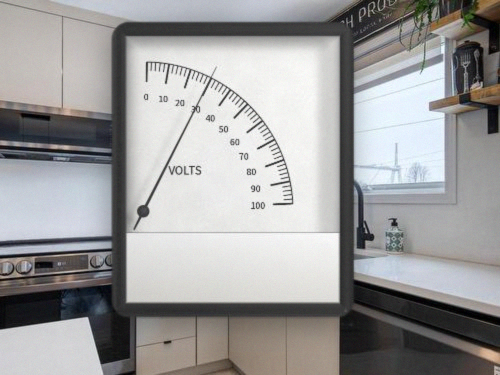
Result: 30
